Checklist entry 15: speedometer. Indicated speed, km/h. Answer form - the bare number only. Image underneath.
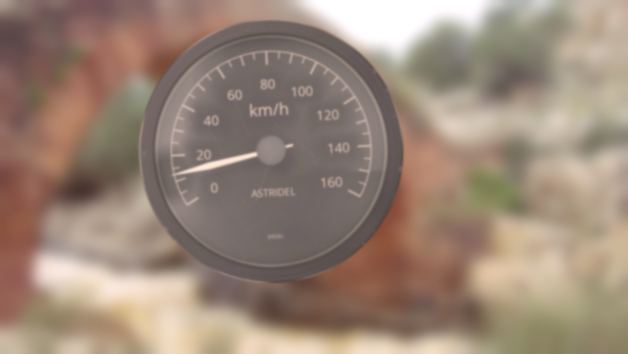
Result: 12.5
